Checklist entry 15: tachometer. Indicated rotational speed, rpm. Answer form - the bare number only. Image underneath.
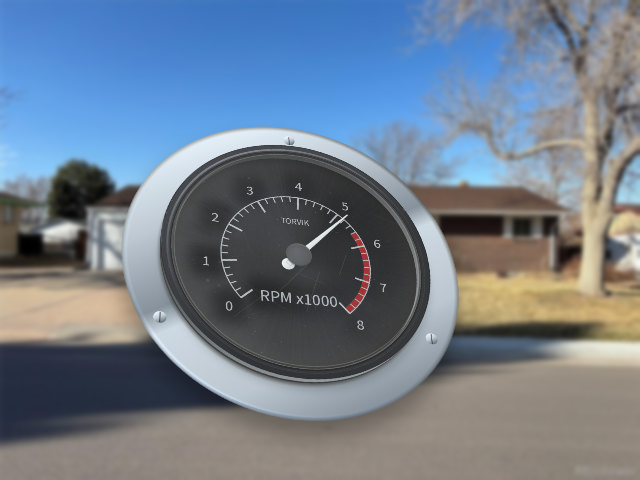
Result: 5200
